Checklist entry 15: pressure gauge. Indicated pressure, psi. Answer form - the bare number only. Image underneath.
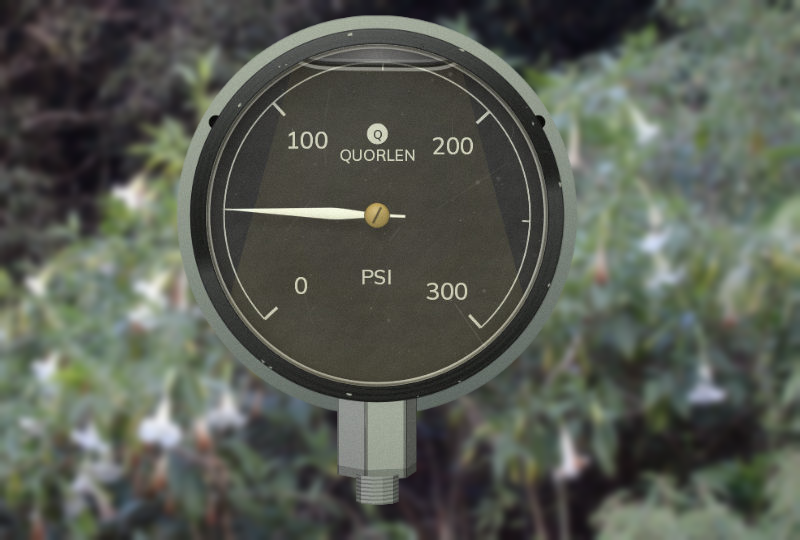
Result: 50
